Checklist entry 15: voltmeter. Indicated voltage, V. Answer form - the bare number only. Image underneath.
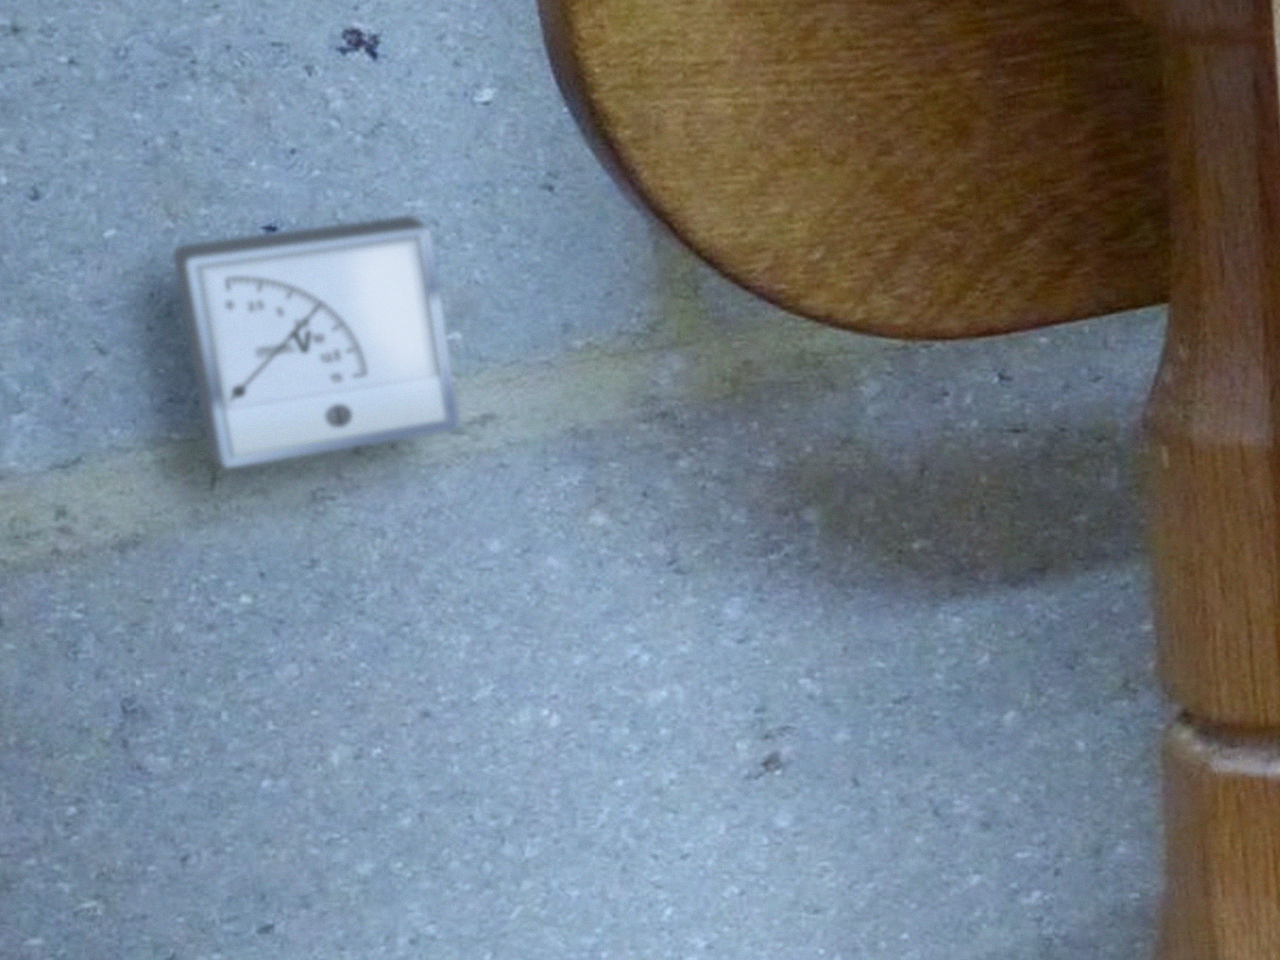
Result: 7.5
